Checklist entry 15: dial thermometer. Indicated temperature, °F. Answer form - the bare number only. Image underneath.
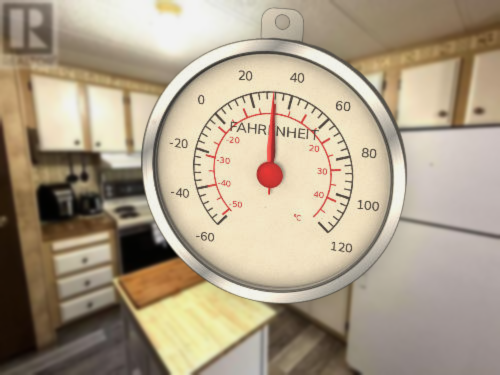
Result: 32
